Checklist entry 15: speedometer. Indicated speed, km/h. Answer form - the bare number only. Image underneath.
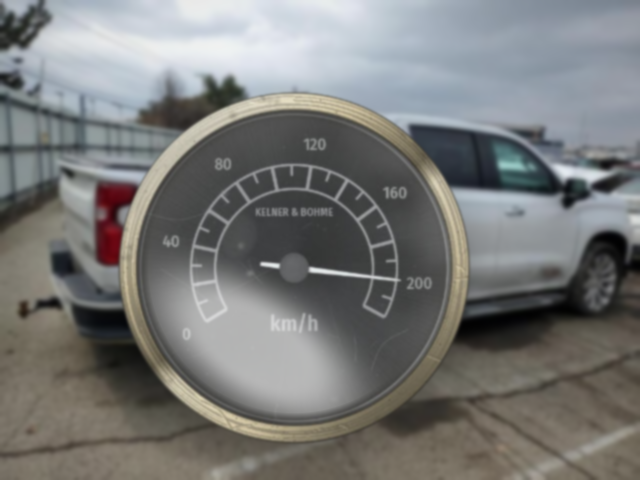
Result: 200
